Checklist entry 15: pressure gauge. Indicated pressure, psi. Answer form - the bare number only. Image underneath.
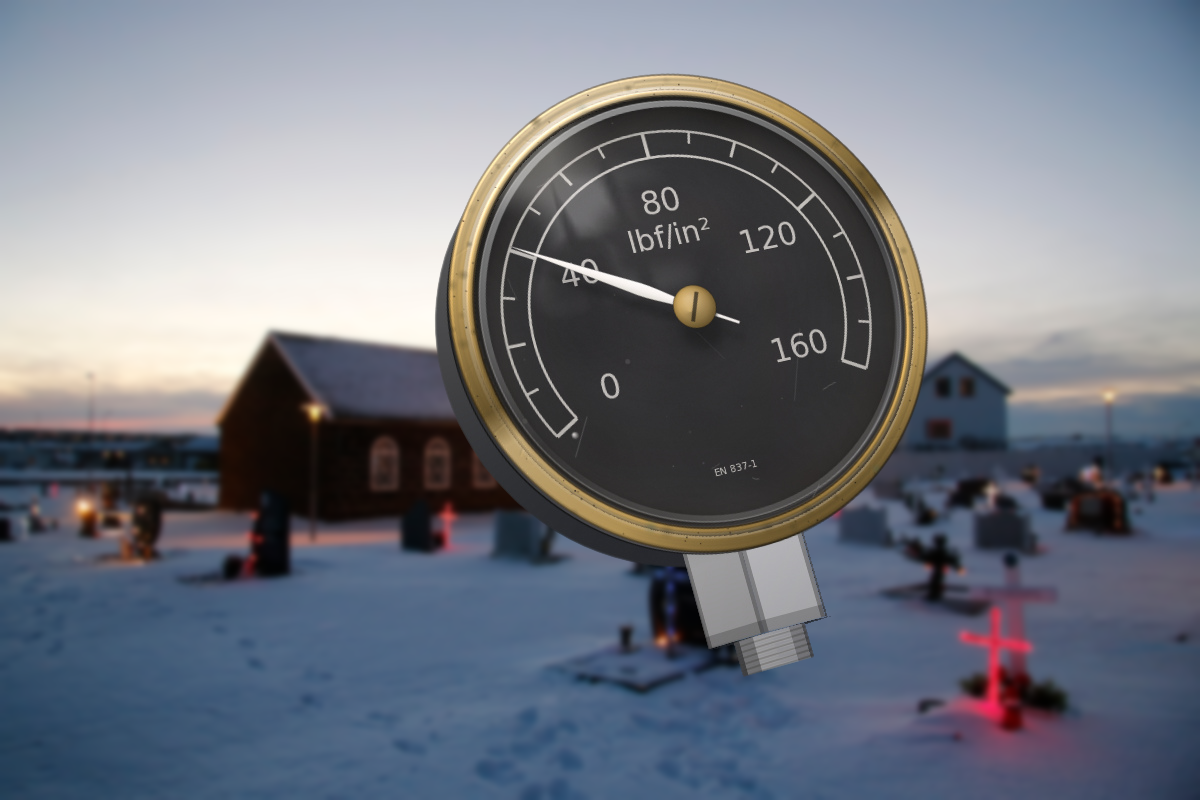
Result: 40
